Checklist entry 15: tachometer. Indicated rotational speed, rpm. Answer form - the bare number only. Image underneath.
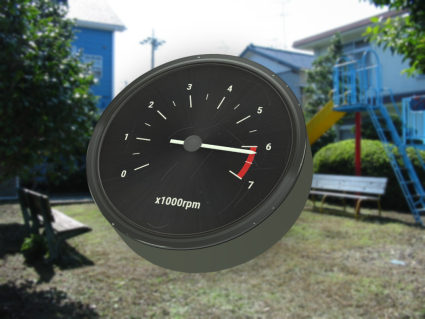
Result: 6250
